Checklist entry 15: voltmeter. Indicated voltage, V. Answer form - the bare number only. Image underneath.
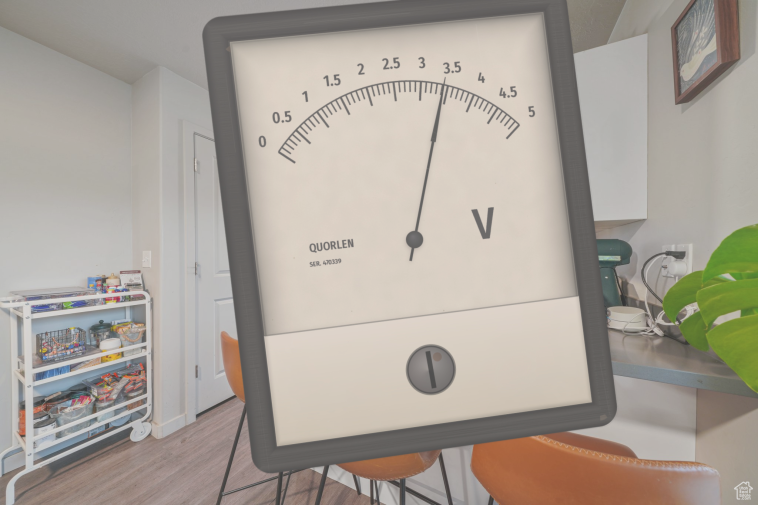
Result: 3.4
